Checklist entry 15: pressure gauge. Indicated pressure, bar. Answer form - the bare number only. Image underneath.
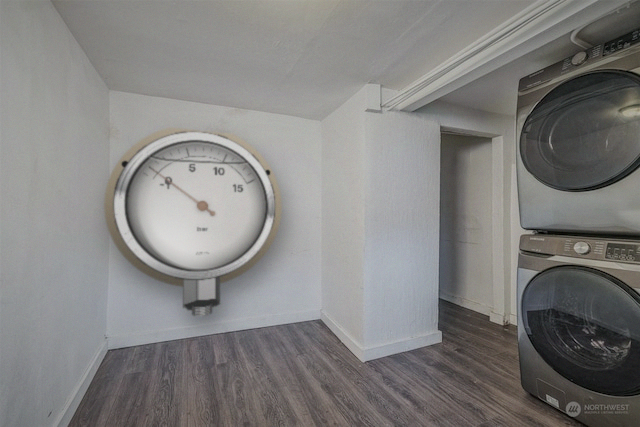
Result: 0
